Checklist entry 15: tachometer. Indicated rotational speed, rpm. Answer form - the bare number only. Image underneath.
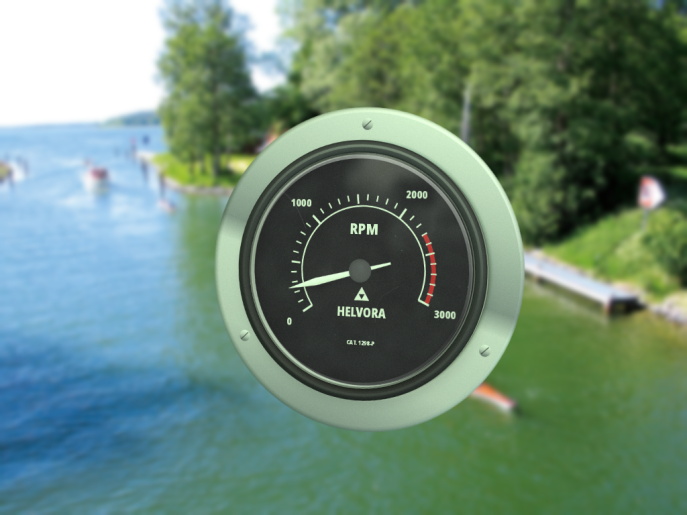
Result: 250
